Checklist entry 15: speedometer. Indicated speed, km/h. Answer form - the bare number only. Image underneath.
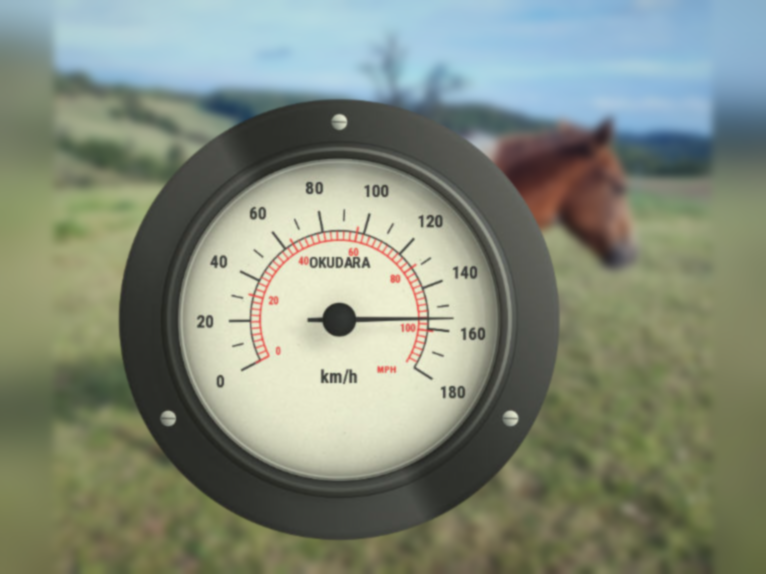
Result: 155
